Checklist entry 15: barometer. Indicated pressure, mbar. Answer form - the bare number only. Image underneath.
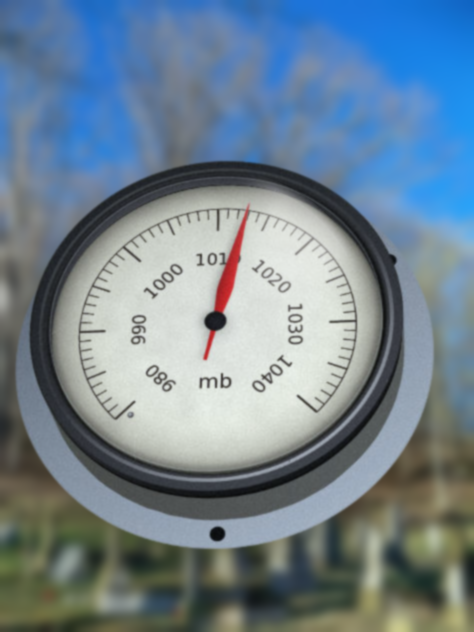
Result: 1013
